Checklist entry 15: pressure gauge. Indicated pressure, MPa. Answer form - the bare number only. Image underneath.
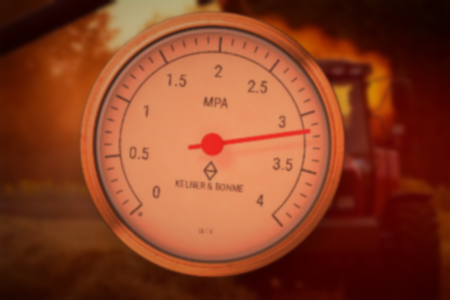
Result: 3.15
